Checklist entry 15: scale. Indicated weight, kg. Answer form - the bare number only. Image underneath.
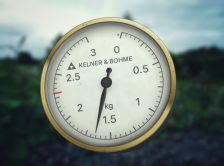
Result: 1.65
